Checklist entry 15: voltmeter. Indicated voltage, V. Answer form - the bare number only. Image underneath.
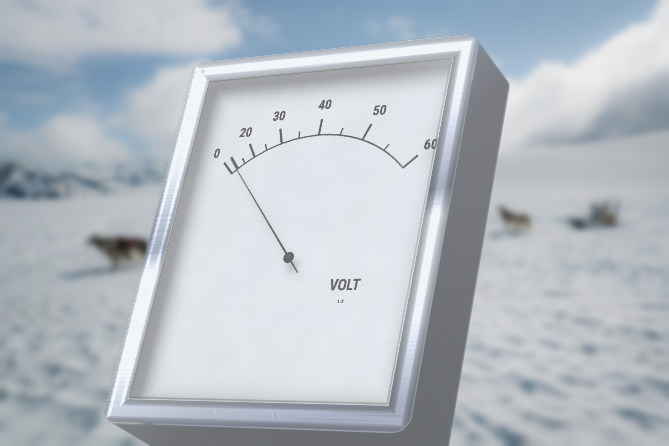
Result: 10
